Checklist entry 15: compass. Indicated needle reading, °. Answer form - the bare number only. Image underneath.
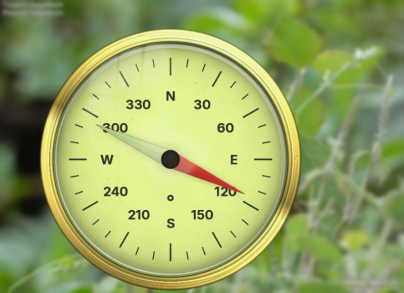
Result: 115
